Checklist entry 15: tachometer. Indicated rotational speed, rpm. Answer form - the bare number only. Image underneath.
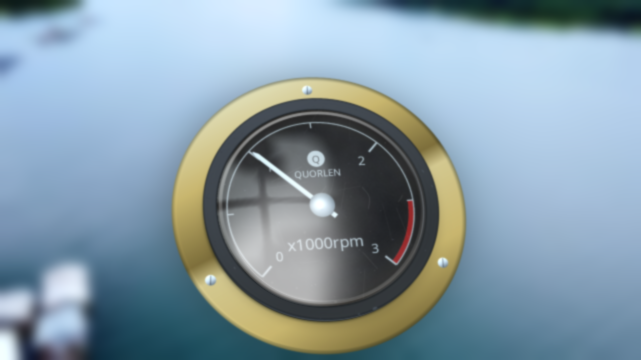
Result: 1000
